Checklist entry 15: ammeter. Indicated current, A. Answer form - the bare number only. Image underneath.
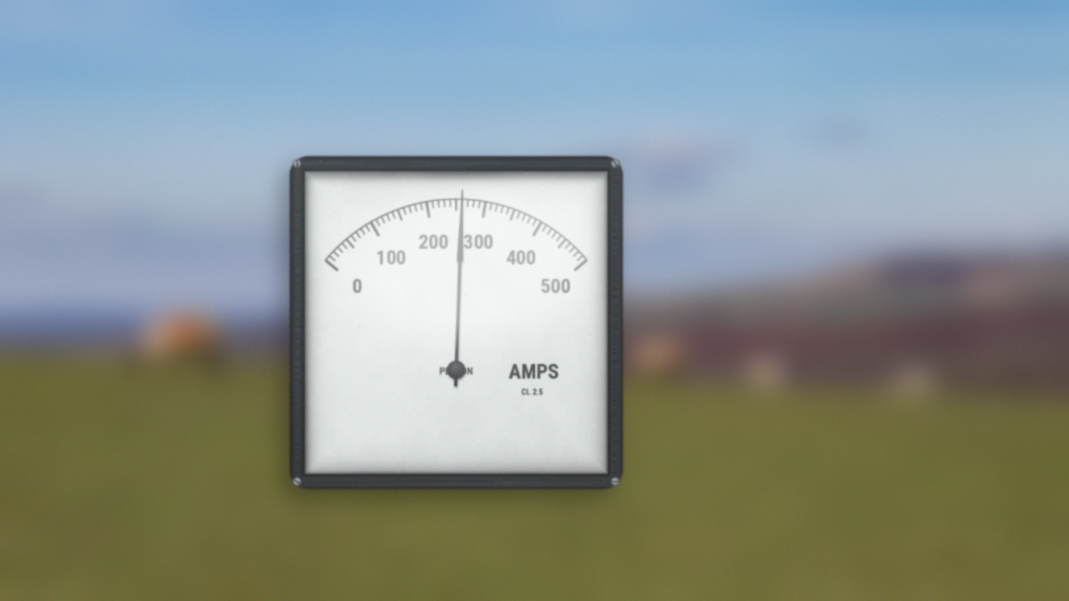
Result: 260
